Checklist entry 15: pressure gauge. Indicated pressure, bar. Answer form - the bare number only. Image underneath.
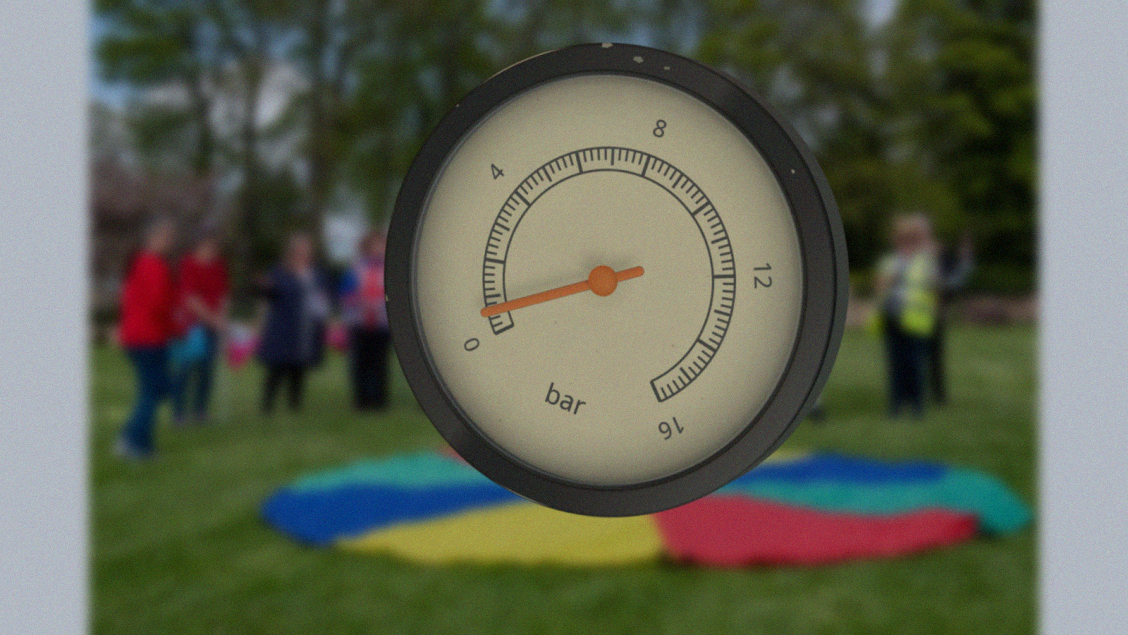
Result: 0.6
